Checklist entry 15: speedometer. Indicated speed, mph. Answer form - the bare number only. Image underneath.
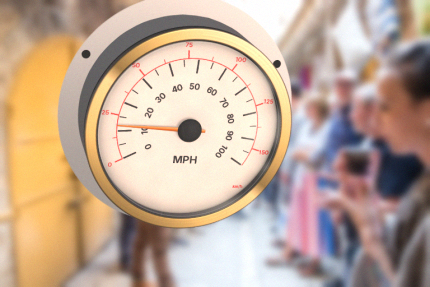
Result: 12.5
